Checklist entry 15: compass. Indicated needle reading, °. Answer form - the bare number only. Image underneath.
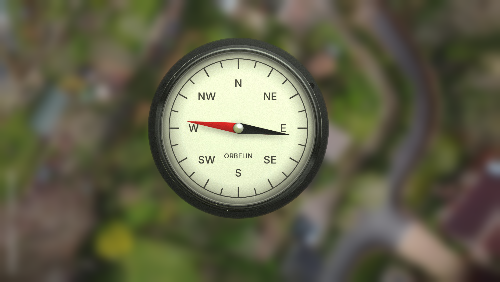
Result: 277.5
